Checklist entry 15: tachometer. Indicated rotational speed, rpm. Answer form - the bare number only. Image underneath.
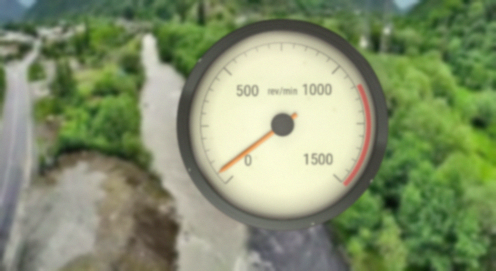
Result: 50
